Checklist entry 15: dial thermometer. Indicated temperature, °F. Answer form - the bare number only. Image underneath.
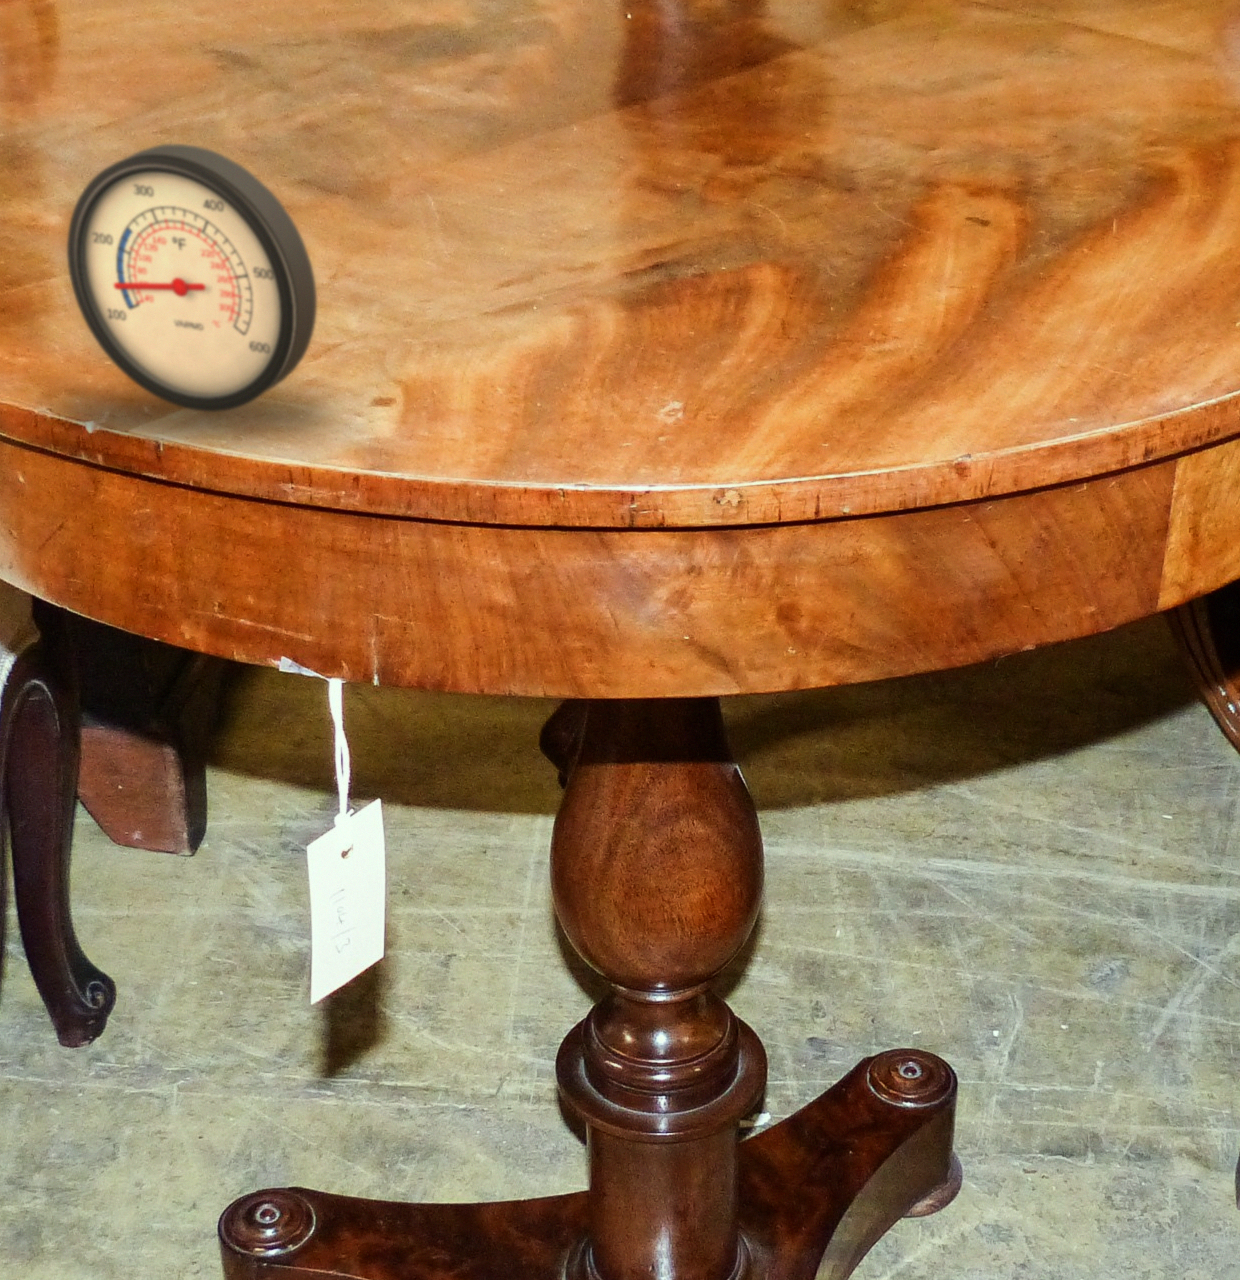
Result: 140
